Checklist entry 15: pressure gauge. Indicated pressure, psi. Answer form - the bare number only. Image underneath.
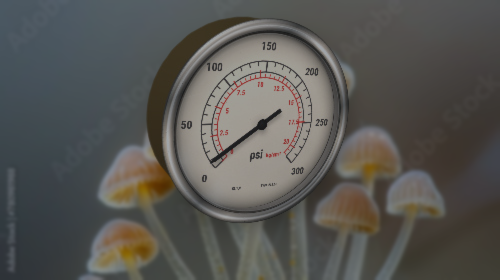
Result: 10
